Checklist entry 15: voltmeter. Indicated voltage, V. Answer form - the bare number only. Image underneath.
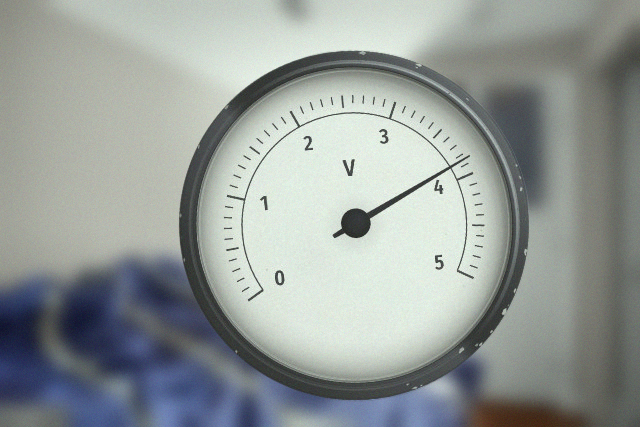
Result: 3.85
